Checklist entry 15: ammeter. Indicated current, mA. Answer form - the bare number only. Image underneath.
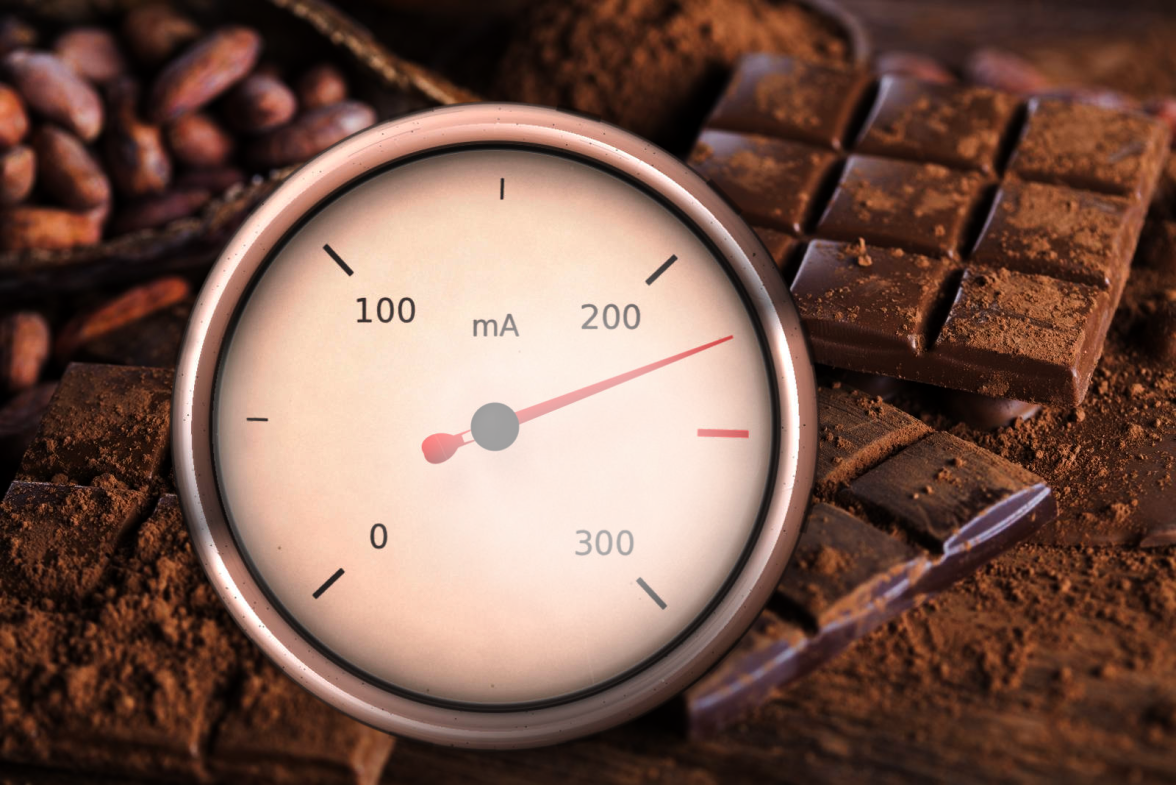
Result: 225
